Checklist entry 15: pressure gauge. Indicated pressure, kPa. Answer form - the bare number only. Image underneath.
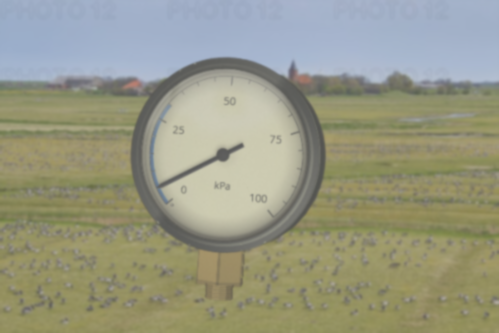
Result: 5
